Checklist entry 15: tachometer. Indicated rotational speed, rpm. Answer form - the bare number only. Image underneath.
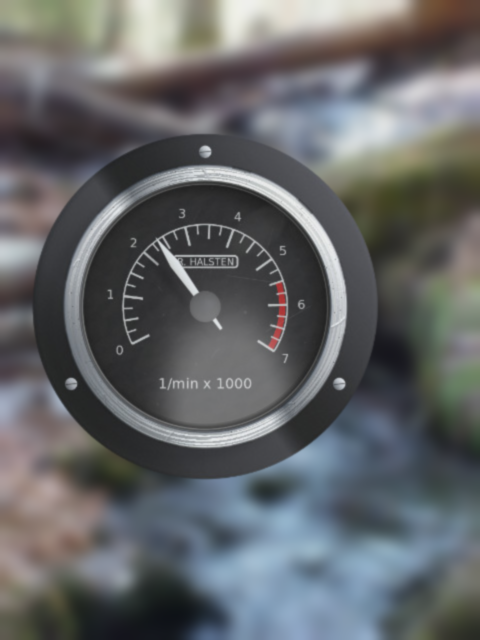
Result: 2375
